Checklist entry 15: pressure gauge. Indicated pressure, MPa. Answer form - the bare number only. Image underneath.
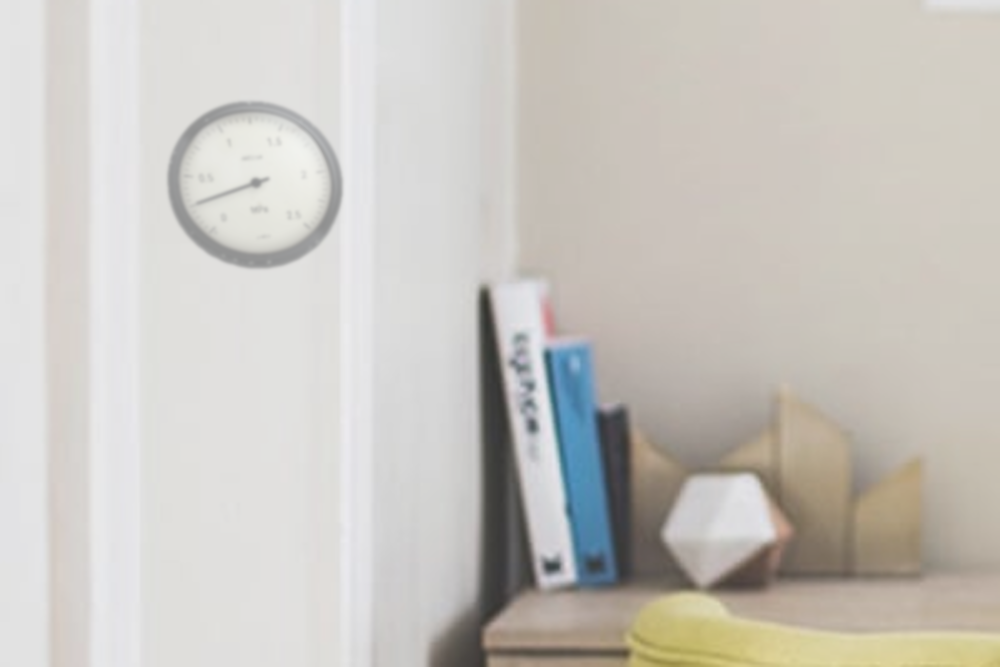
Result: 0.25
